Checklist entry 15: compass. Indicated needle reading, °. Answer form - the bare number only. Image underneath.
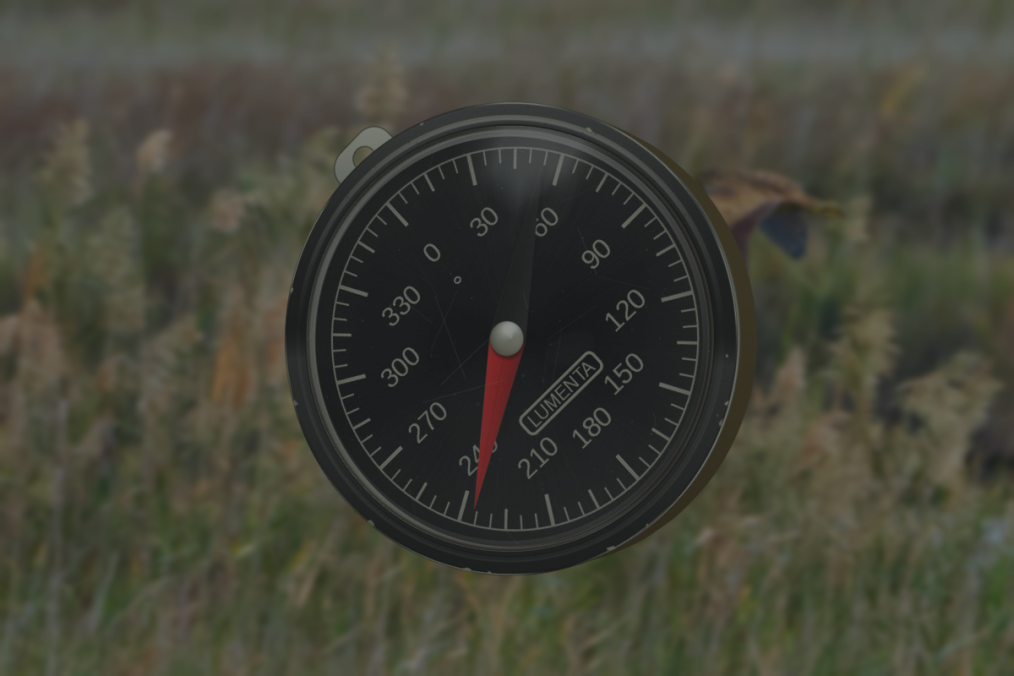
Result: 235
